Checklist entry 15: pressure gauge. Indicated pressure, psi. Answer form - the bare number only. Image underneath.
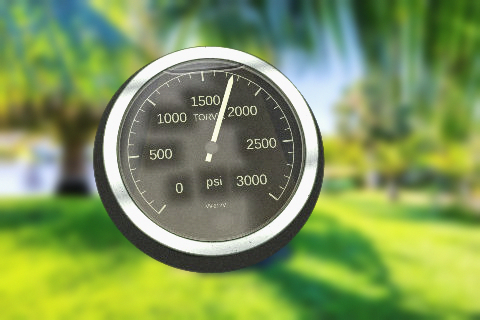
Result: 1750
